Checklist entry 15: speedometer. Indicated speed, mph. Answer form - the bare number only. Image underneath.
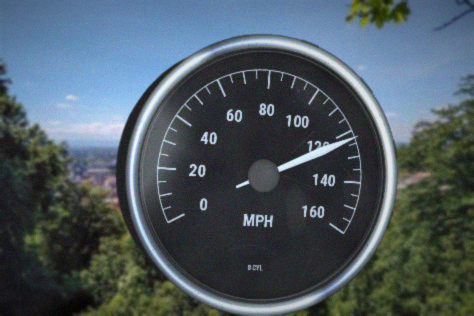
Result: 122.5
